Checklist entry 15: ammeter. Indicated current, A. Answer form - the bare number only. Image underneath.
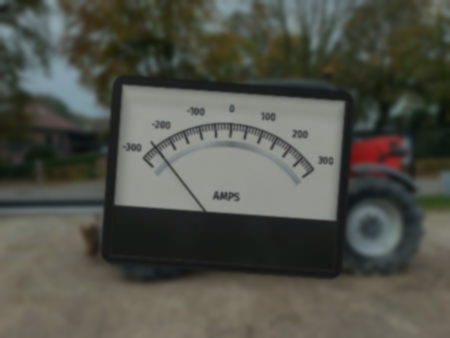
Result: -250
